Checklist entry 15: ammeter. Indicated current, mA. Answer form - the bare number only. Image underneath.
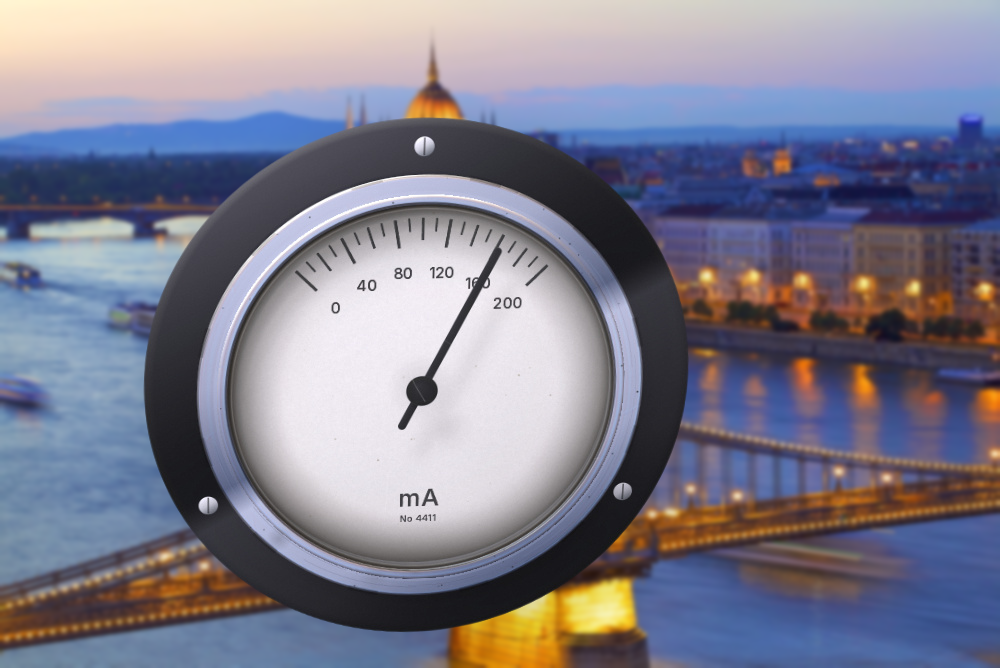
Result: 160
